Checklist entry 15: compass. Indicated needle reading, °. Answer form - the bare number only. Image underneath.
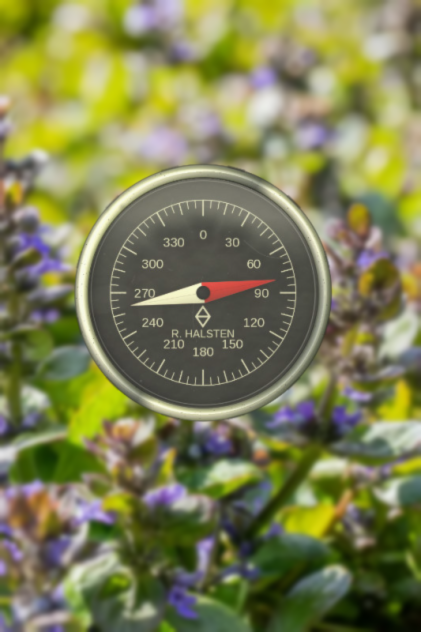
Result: 80
